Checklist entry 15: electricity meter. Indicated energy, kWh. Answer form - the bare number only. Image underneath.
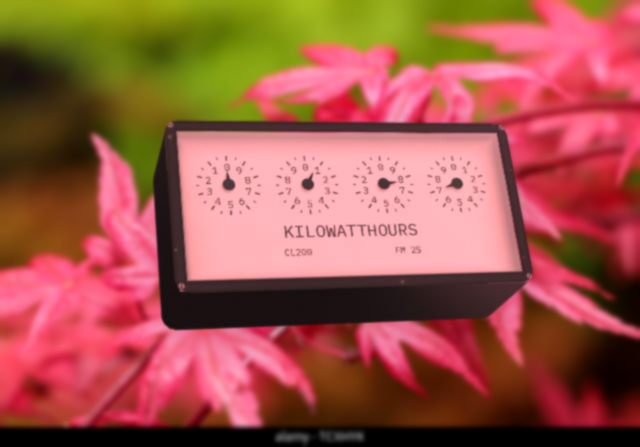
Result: 77
